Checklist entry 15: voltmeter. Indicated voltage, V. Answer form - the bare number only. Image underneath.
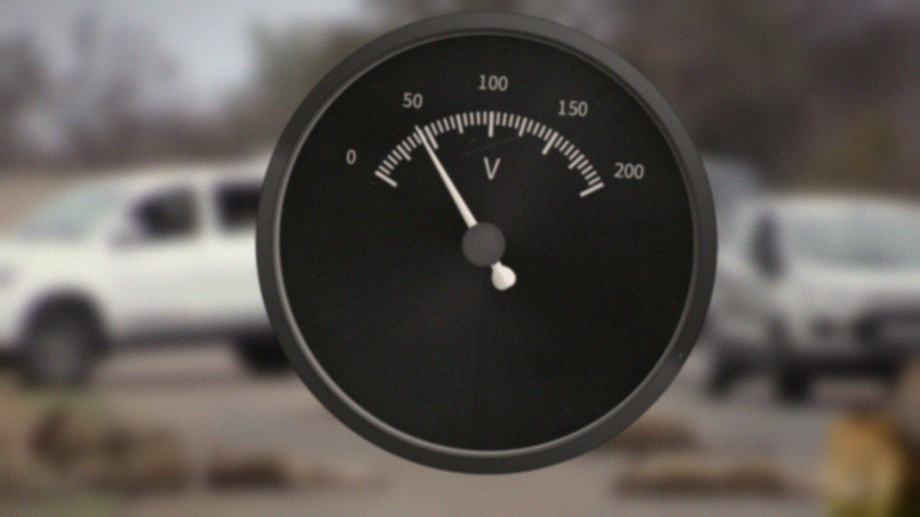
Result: 45
